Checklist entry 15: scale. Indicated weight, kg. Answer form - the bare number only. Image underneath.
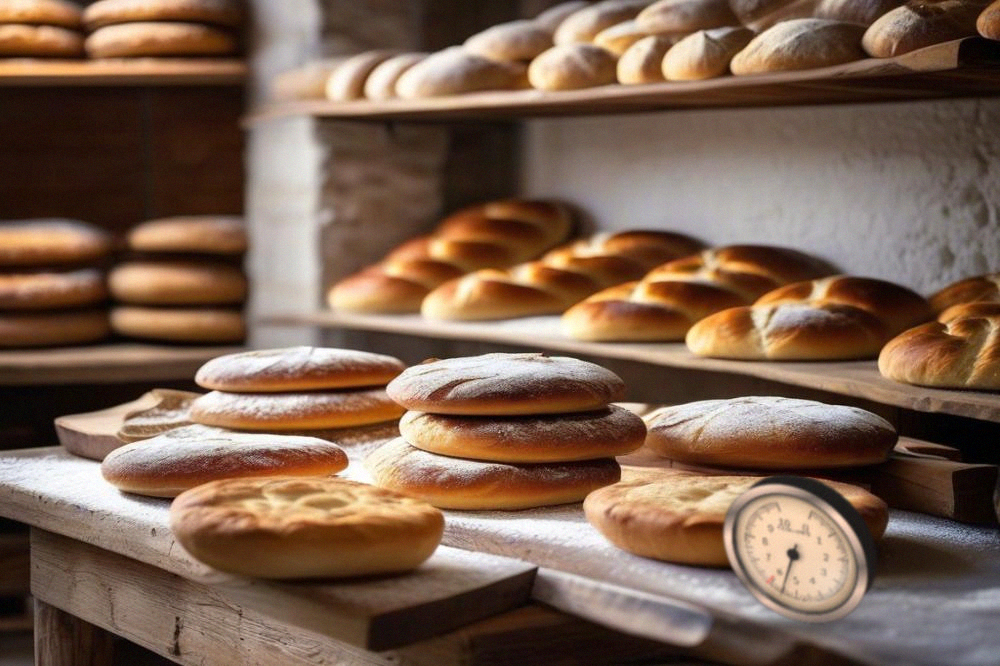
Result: 5.5
